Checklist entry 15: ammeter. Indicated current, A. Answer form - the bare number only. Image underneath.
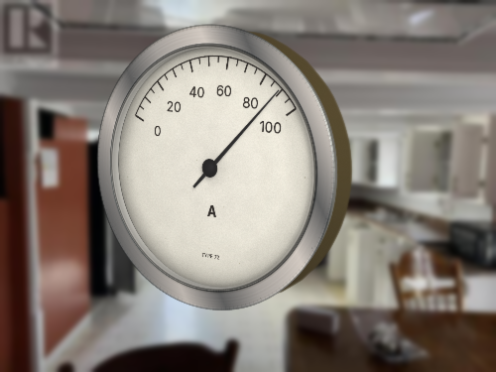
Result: 90
